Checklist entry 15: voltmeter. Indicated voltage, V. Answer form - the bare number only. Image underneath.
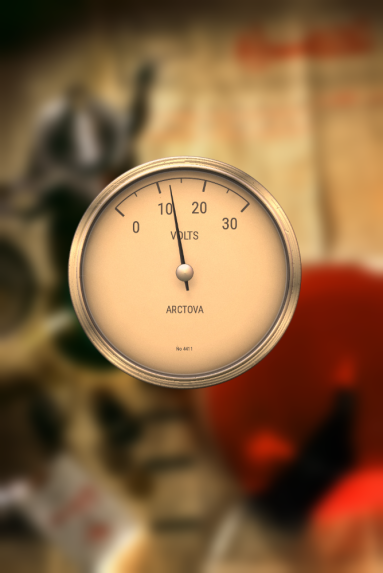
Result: 12.5
